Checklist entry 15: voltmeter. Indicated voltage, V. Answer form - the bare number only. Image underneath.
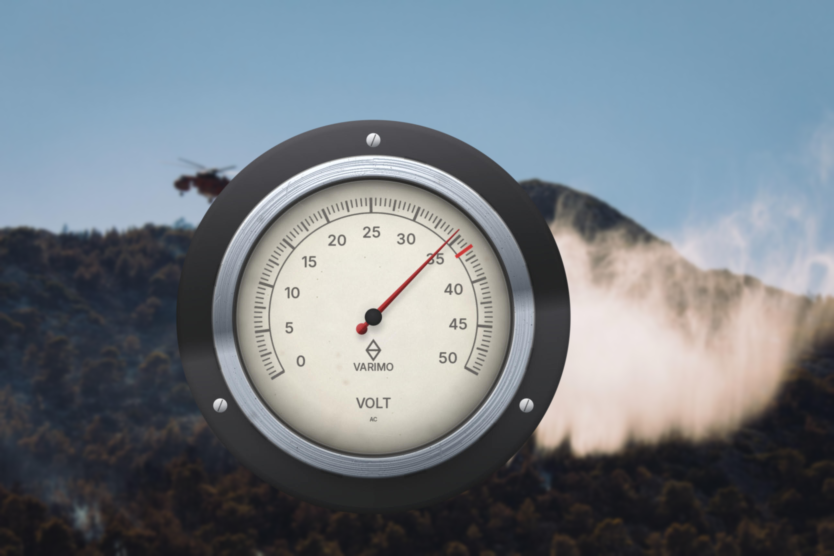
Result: 34.5
